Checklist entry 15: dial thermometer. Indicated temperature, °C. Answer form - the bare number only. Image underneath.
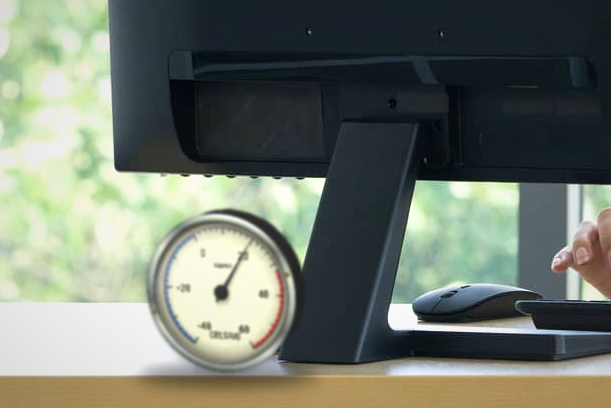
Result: 20
